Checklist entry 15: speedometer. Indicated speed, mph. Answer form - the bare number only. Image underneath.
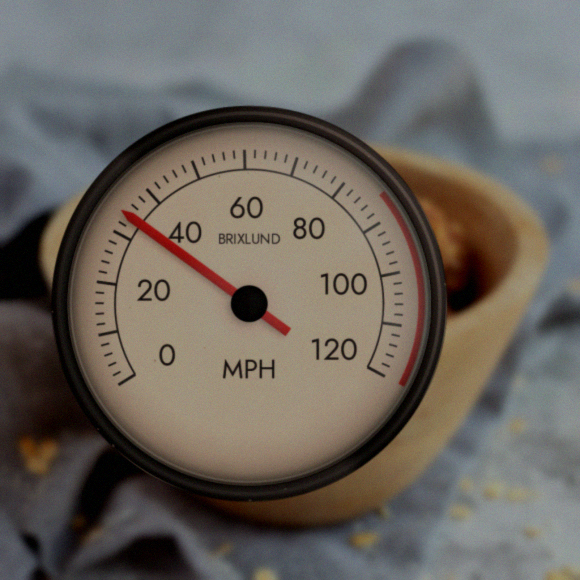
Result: 34
